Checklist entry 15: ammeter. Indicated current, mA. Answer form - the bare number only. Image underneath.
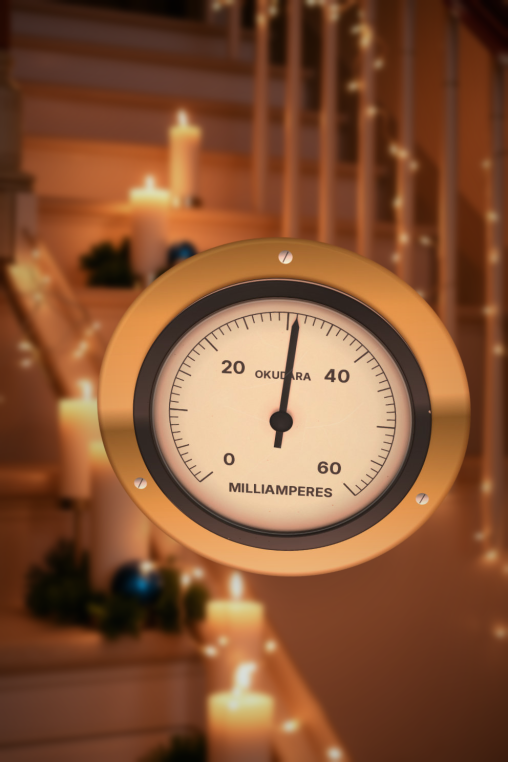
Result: 31
